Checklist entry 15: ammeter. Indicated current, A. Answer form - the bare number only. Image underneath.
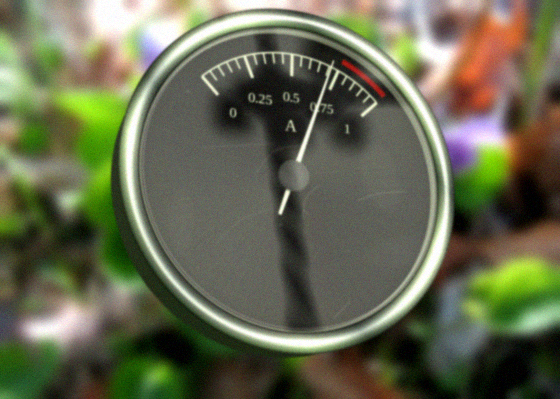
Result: 0.7
